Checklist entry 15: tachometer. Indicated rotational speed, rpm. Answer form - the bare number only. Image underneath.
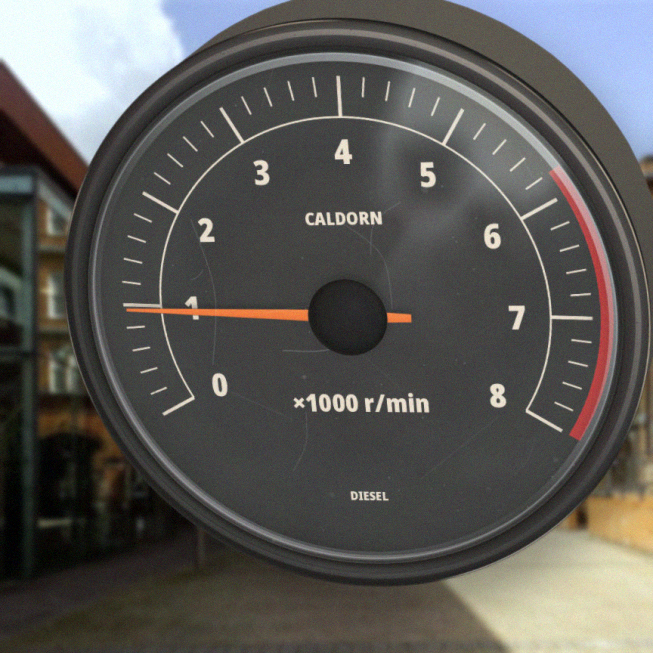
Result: 1000
